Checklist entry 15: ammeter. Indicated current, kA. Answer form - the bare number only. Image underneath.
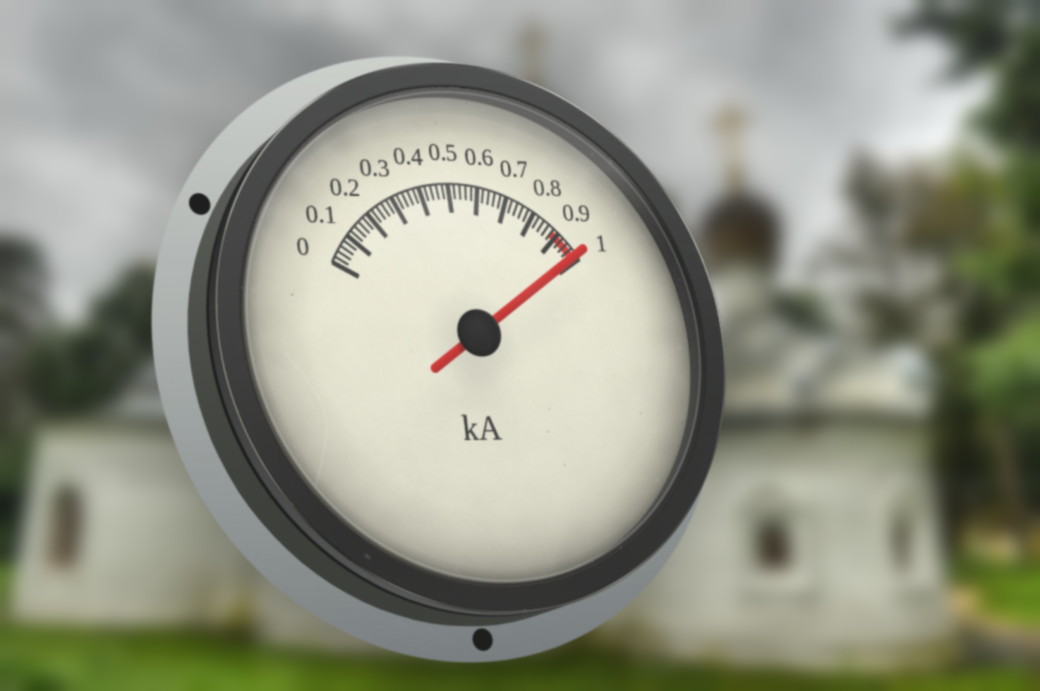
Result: 0.98
